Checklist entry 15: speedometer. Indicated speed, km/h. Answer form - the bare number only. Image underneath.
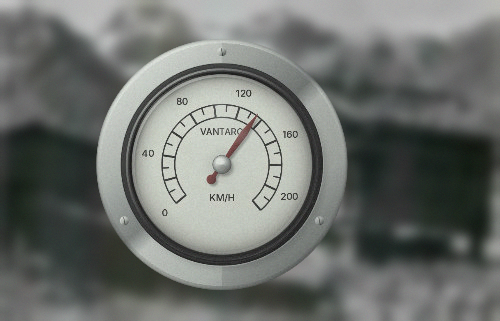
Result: 135
